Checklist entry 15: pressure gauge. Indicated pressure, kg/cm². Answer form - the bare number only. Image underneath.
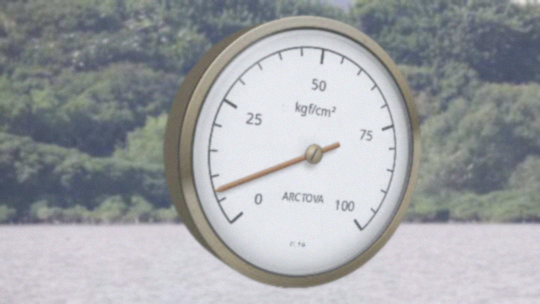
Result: 7.5
